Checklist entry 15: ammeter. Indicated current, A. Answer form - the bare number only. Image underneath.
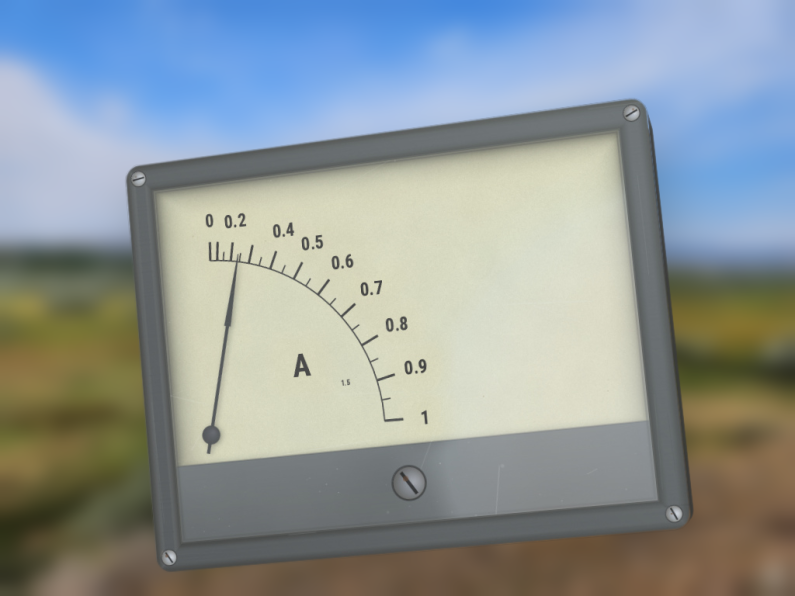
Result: 0.25
